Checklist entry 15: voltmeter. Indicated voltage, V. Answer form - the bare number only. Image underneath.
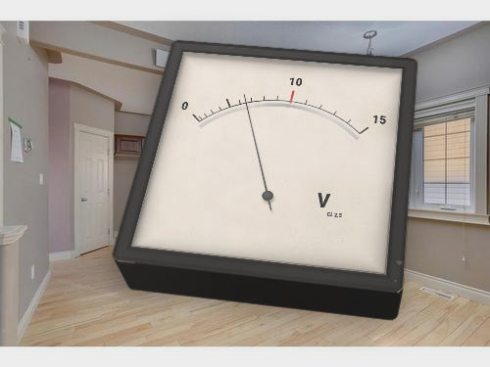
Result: 6.5
